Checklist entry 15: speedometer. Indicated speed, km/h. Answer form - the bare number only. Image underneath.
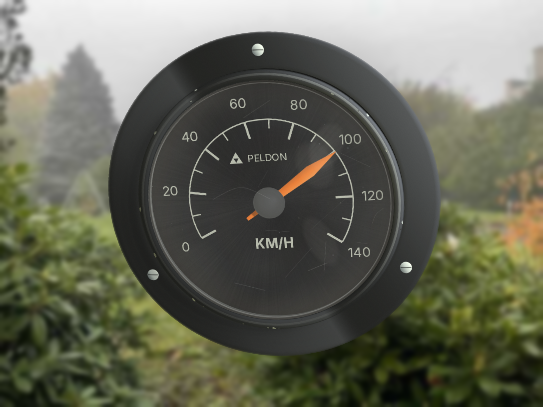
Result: 100
